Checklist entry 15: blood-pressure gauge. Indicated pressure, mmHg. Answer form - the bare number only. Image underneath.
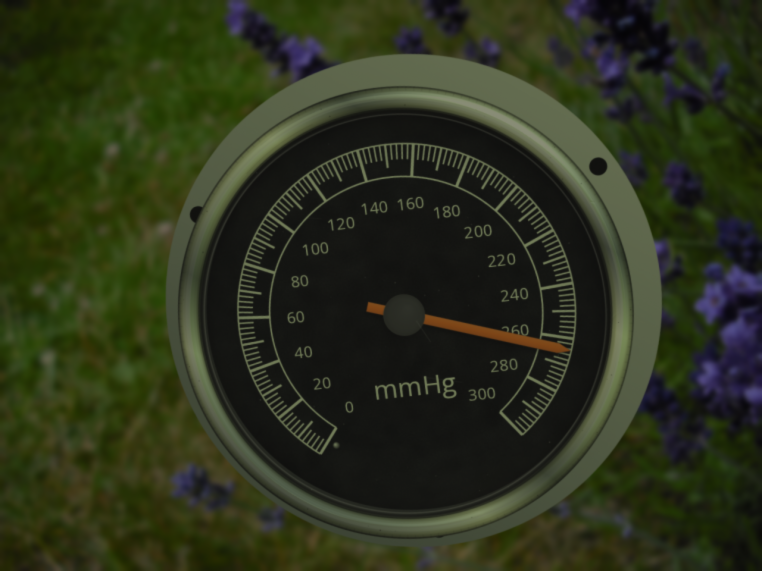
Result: 264
